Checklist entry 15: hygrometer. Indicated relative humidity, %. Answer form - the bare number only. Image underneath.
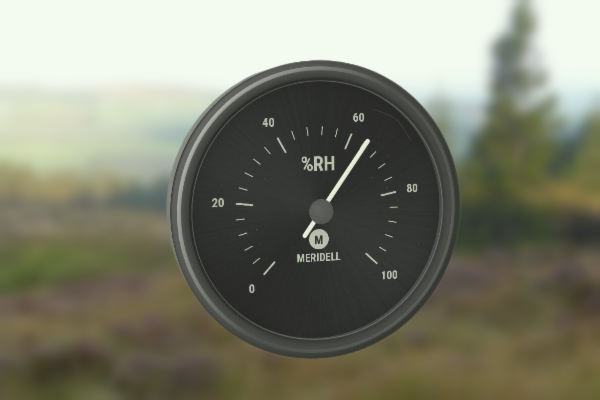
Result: 64
